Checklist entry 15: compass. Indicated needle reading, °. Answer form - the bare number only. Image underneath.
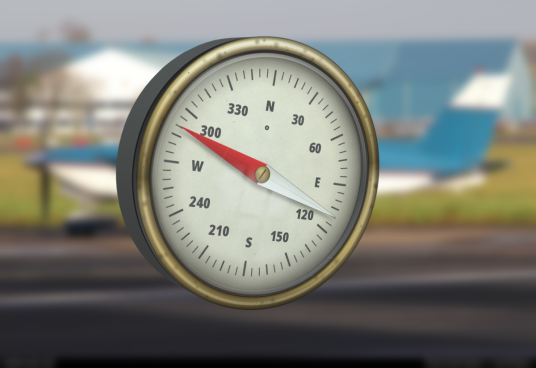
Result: 290
